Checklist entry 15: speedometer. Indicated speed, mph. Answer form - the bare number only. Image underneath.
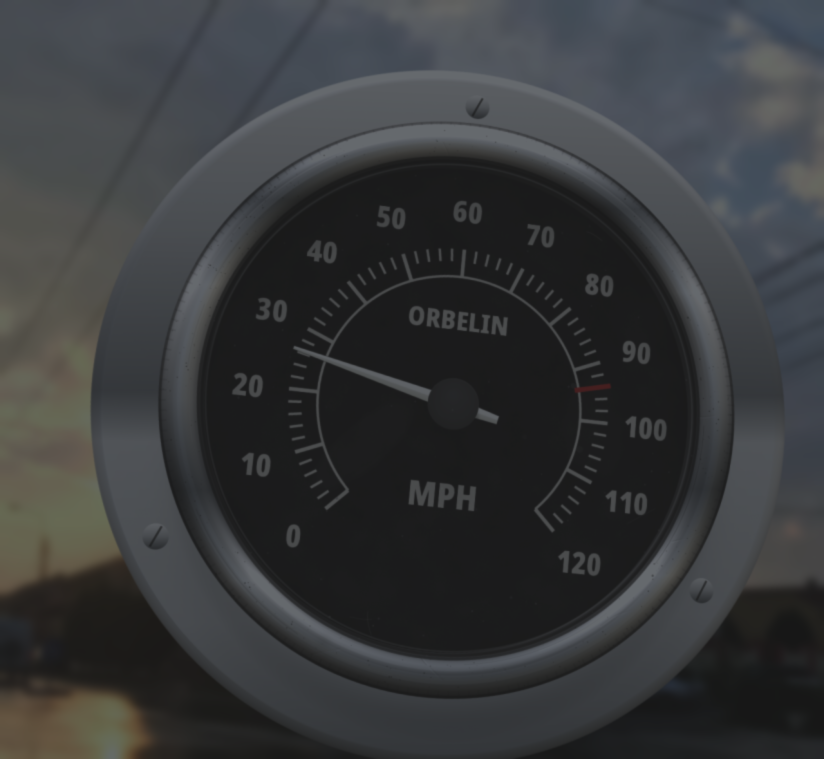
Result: 26
